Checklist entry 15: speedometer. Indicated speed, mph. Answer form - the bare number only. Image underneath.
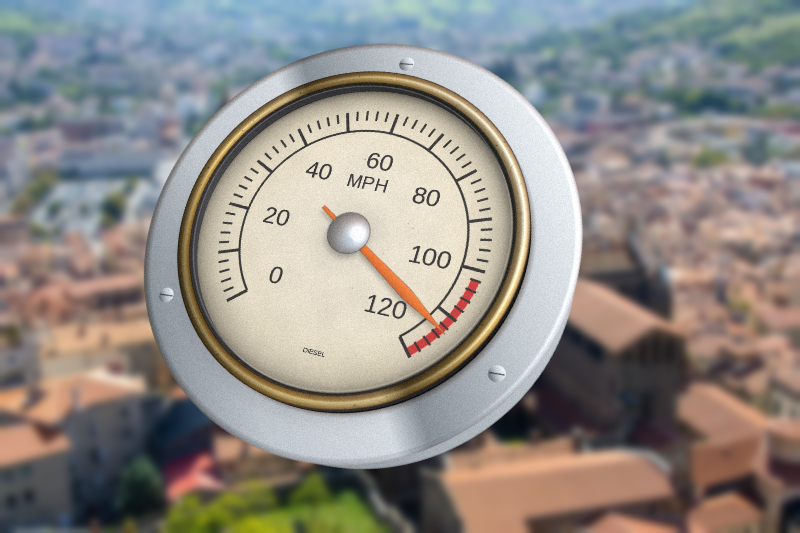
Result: 113
